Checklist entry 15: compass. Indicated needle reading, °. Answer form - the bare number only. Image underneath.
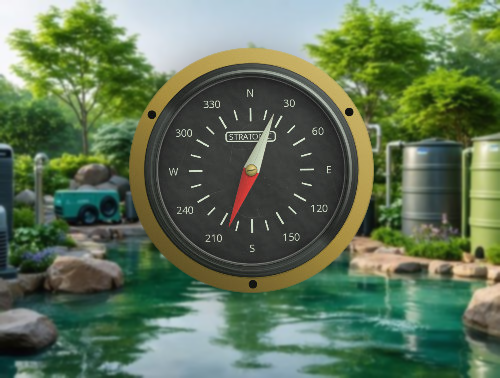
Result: 202.5
